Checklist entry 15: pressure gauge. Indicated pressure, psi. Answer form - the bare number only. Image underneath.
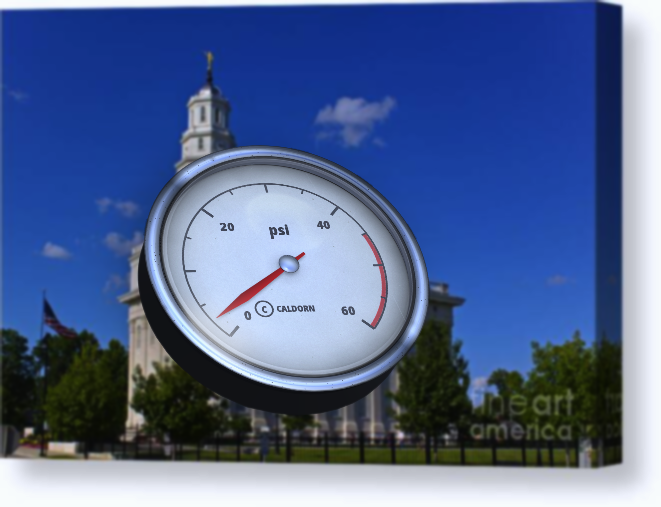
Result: 2.5
